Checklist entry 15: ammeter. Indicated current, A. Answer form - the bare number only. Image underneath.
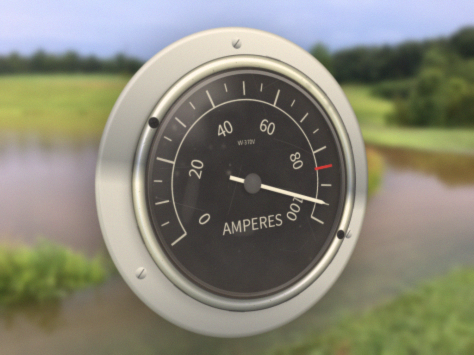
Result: 95
